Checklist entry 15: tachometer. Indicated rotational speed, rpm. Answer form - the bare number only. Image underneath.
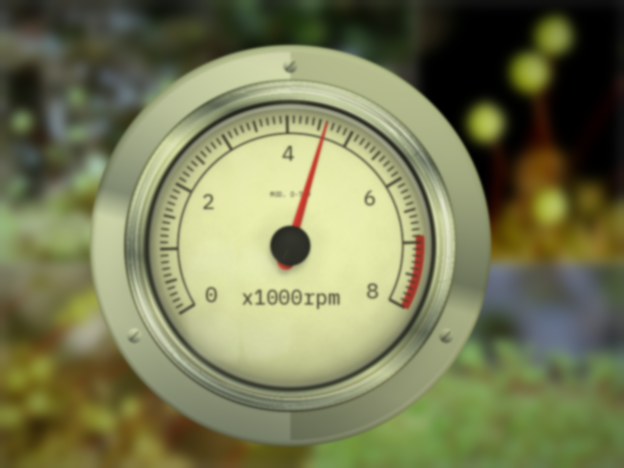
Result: 4600
